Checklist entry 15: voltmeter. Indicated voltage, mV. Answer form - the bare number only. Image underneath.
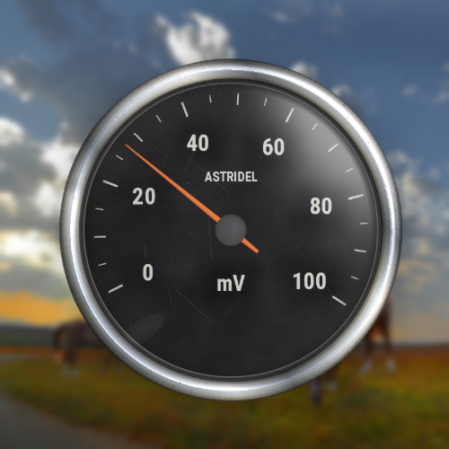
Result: 27.5
